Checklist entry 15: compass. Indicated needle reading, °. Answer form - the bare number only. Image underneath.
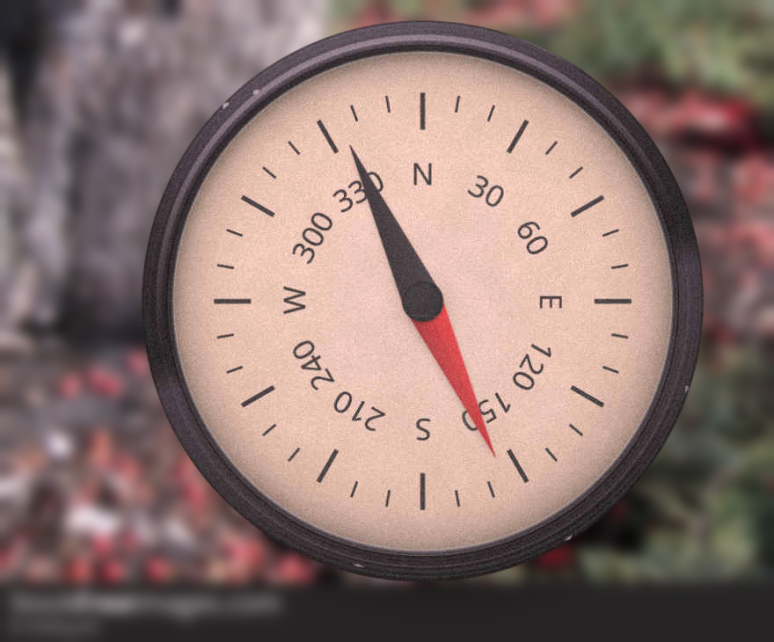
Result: 155
